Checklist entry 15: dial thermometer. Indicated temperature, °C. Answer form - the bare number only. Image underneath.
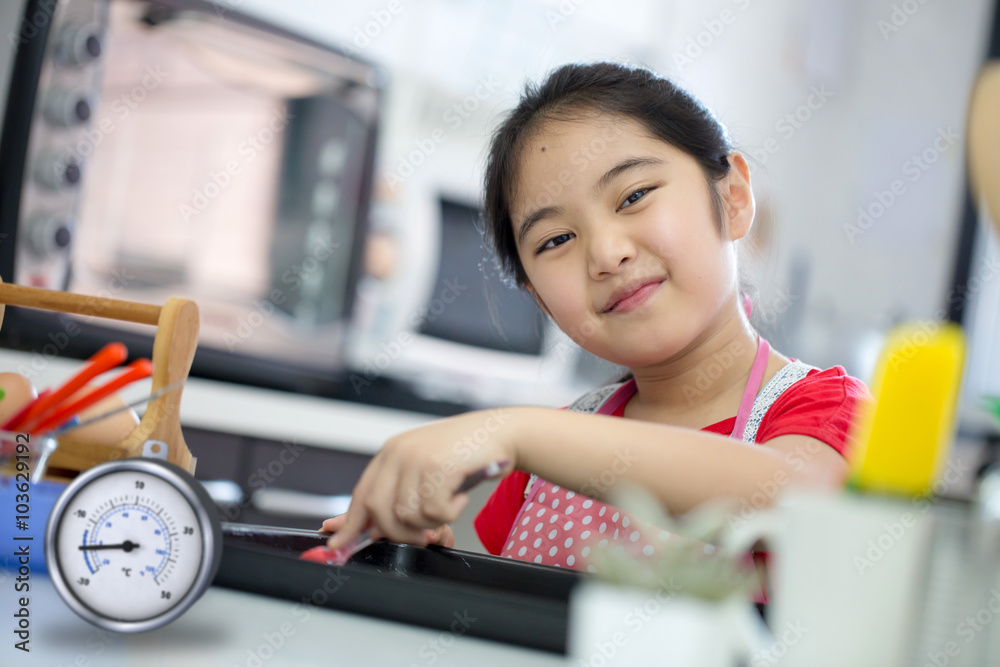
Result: -20
